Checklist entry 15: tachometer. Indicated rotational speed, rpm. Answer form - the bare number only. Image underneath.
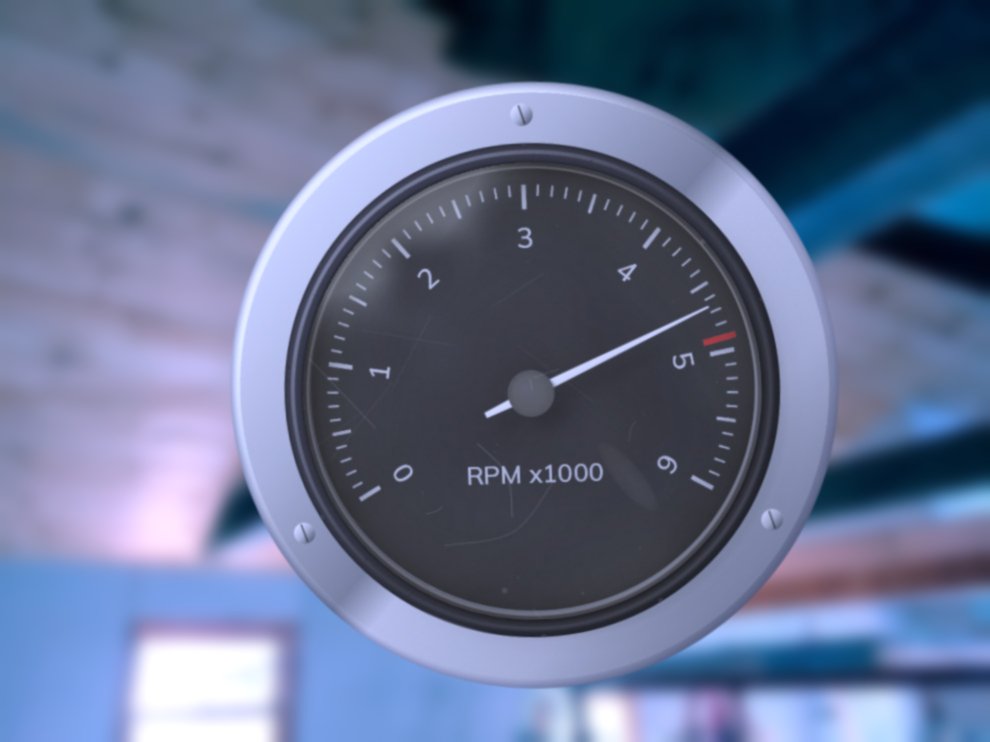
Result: 4650
